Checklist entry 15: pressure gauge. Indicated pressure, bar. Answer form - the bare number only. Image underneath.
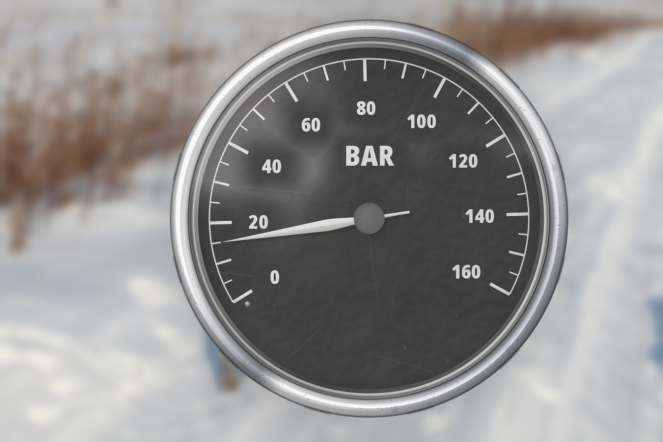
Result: 15
